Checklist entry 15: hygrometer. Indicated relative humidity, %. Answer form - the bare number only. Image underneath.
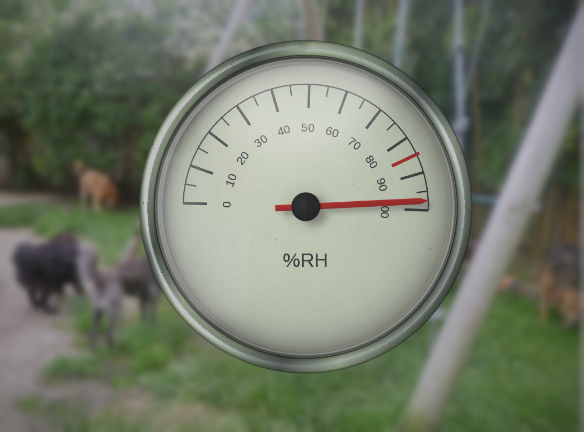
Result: 97.5
